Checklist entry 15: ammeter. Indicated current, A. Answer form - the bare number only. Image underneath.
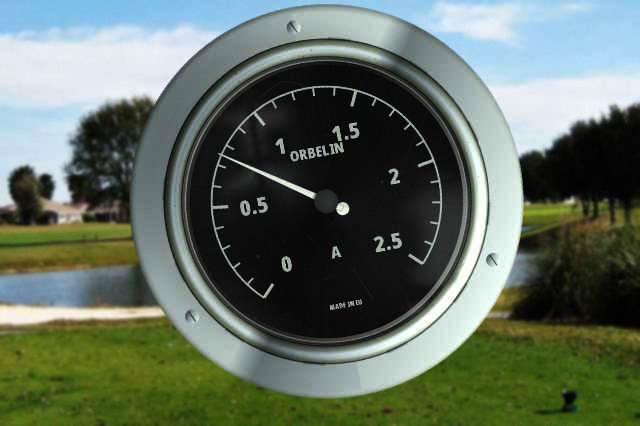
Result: 0.75
